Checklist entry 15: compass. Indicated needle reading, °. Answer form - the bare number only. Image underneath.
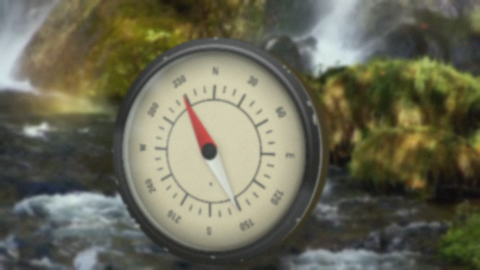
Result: 330
